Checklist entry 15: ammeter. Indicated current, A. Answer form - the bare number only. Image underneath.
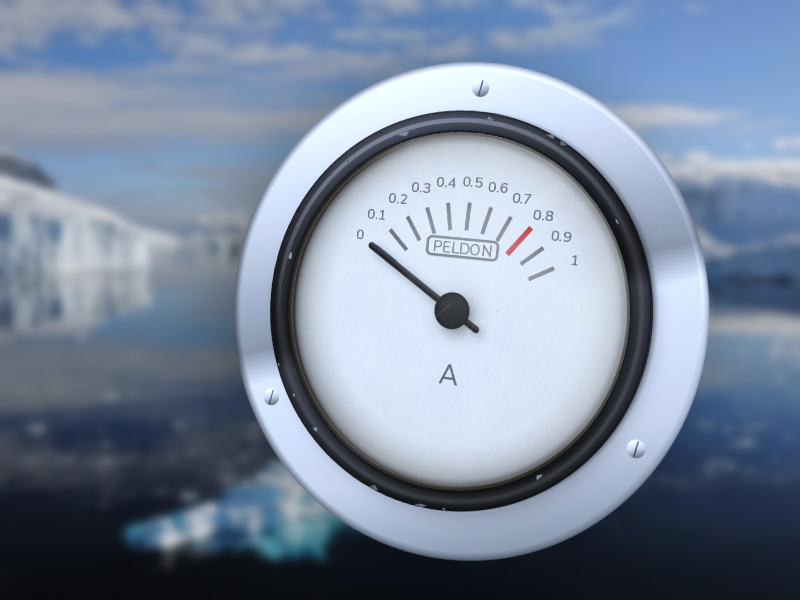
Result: 0
